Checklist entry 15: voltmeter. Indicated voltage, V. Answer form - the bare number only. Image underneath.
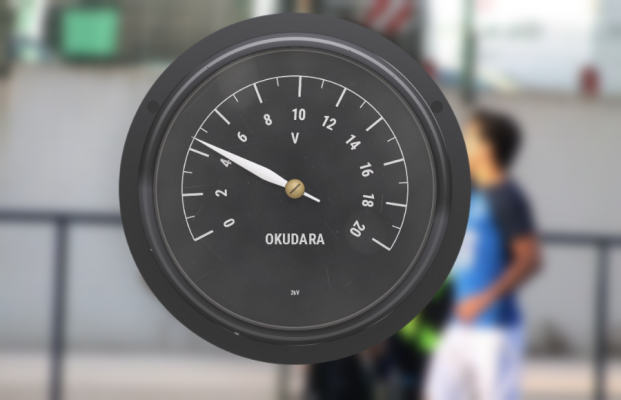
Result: 4.5
